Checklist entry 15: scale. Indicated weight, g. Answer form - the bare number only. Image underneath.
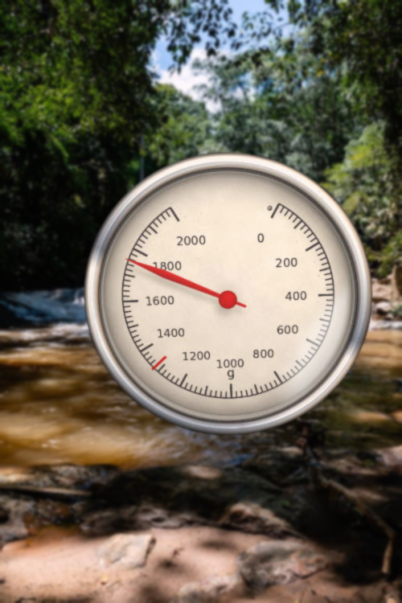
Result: 1760
